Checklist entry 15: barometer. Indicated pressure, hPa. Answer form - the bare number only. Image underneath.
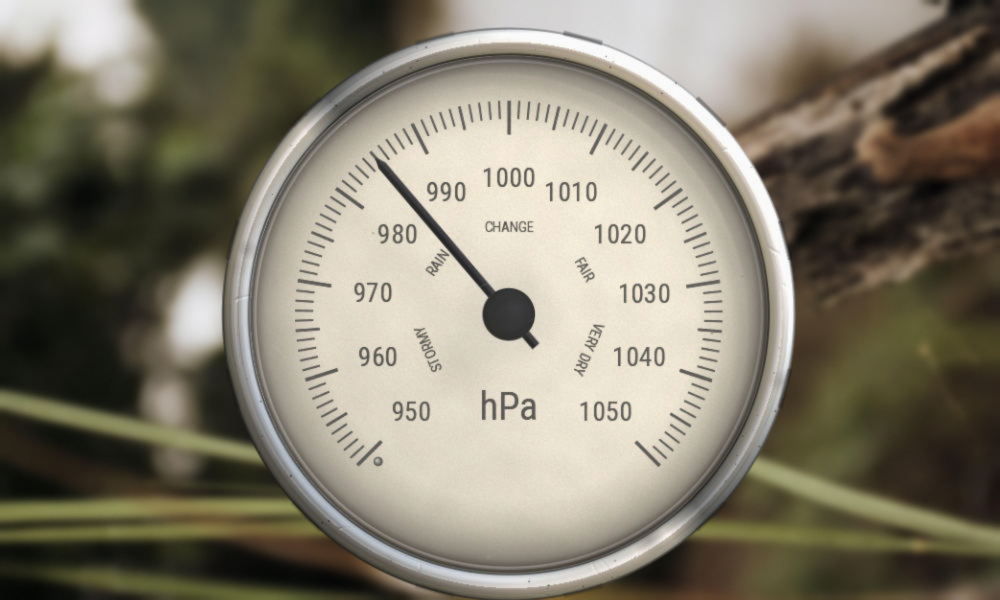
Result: 985
